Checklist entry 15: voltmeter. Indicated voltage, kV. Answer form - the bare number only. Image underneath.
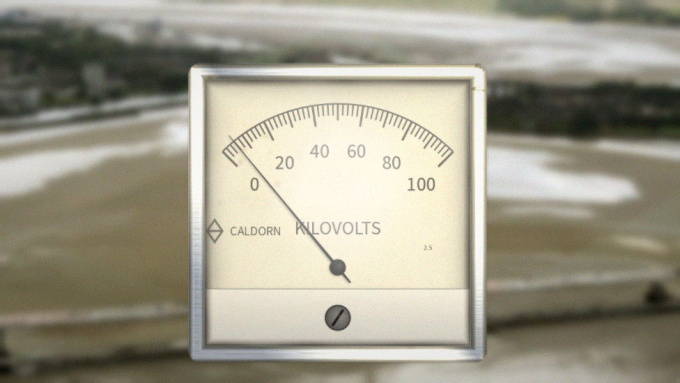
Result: 6
